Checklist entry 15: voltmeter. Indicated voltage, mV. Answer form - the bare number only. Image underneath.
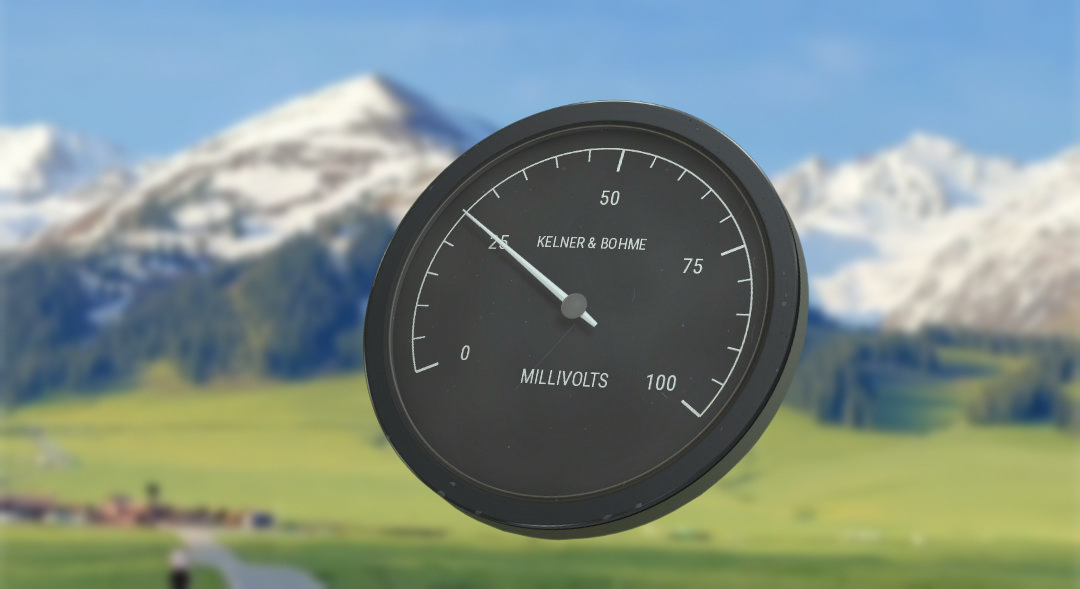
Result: 25
